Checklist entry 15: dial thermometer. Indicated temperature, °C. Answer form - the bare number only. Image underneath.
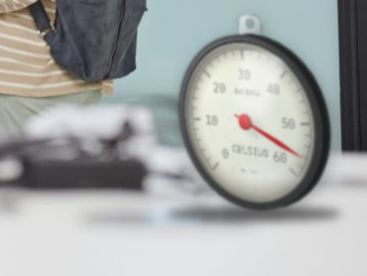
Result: 56
